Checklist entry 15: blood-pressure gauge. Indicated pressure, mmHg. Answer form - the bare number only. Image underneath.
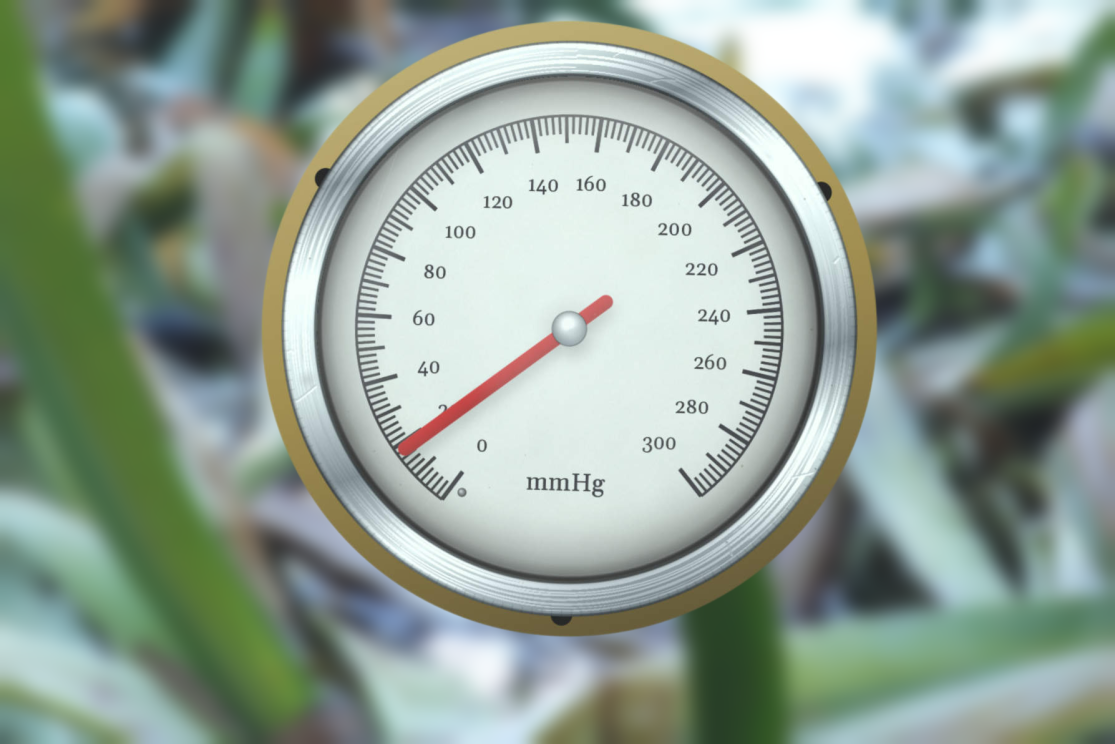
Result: 18
